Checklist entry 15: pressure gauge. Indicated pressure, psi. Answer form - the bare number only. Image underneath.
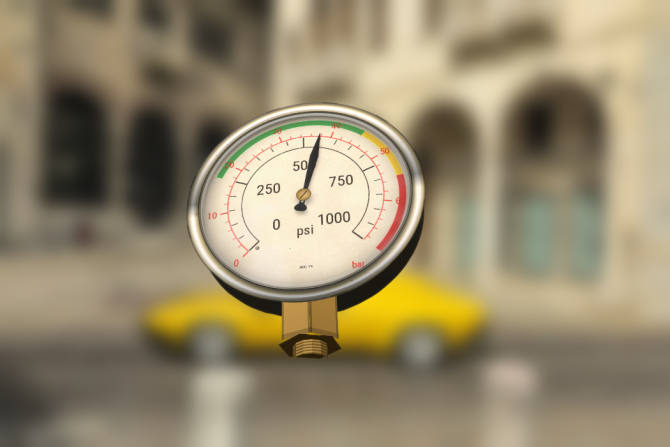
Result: 550
